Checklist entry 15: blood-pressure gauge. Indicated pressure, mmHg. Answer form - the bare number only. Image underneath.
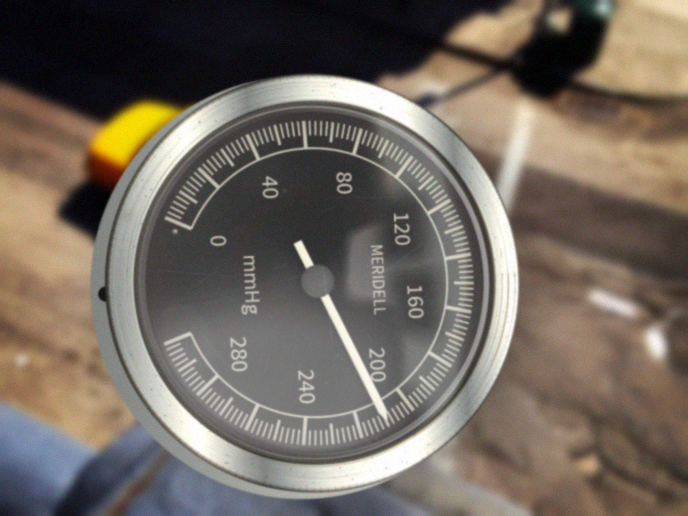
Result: 210
